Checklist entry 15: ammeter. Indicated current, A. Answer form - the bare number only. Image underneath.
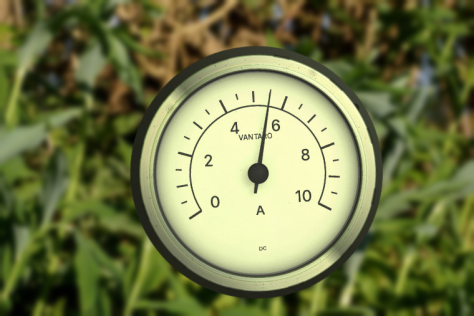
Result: 5.5
